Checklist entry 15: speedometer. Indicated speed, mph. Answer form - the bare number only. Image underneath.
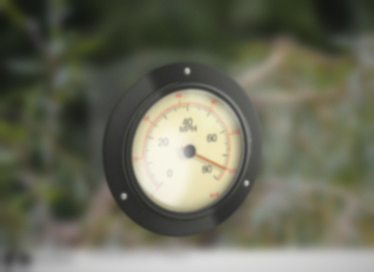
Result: 75
